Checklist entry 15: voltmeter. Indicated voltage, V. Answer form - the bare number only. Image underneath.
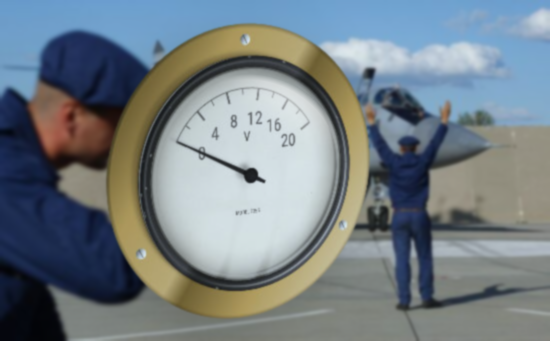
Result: 0
